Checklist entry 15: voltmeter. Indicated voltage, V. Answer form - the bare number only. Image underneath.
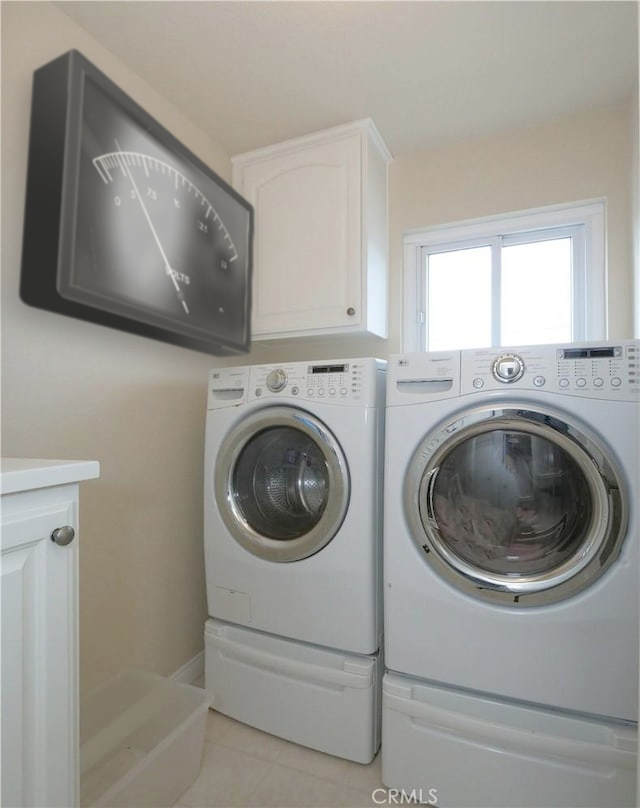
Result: 5
